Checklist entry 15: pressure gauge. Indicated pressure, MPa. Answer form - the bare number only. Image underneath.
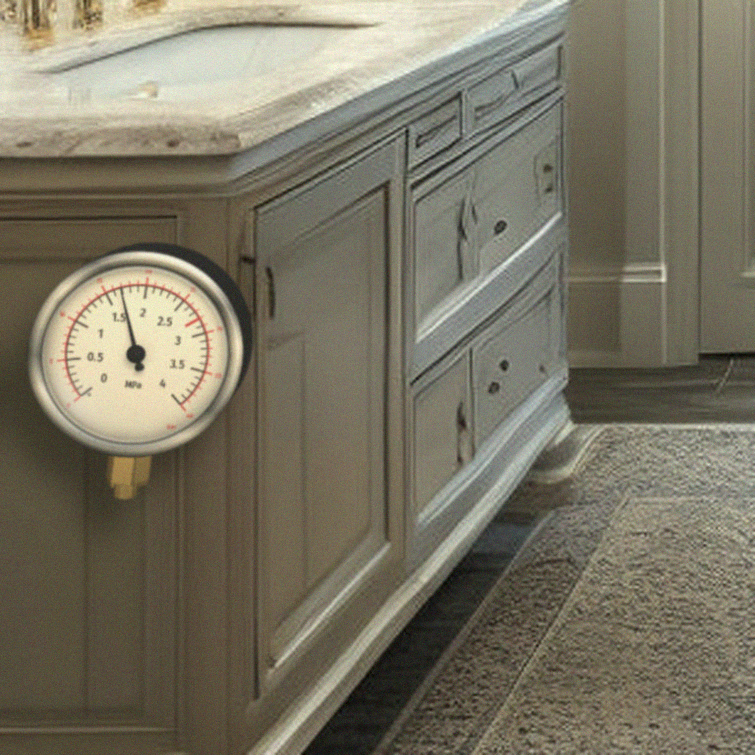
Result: 1.7
